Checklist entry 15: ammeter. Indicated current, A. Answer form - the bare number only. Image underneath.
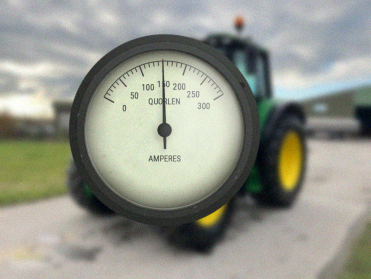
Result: 150
